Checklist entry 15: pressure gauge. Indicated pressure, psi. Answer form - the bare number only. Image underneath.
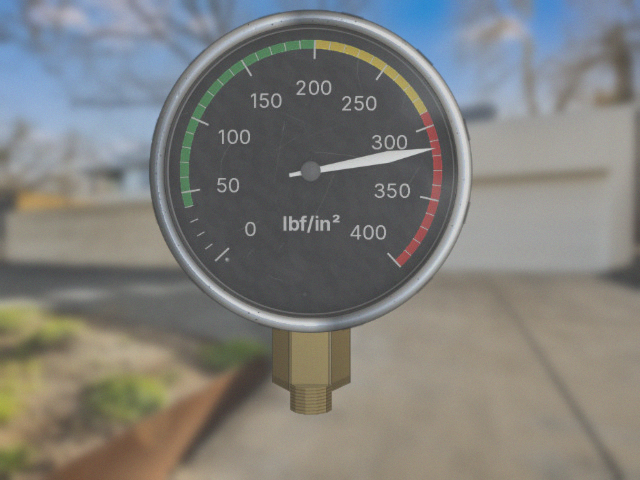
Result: 315
